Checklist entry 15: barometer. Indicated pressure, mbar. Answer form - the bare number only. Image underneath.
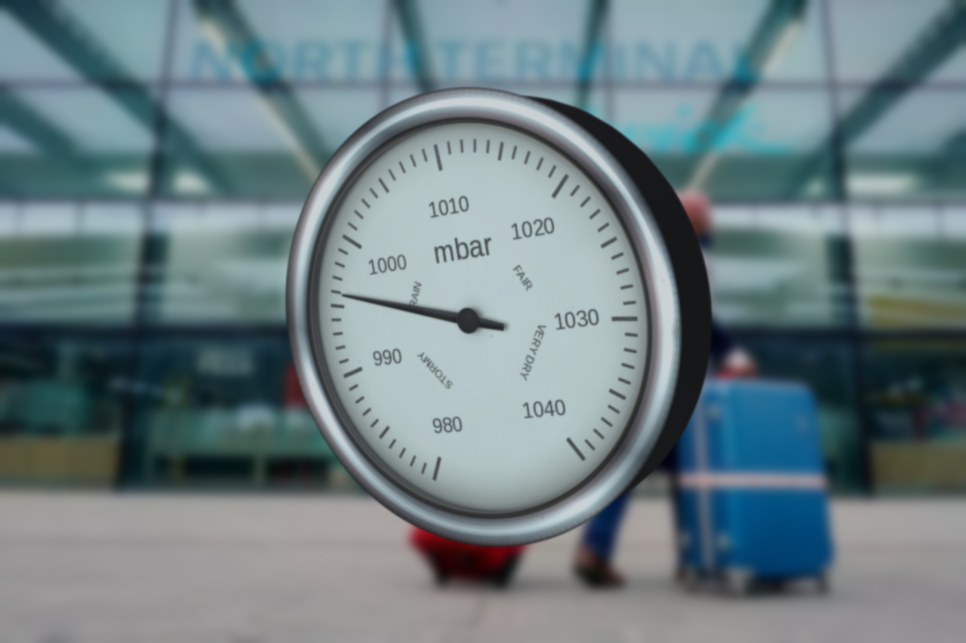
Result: 996
